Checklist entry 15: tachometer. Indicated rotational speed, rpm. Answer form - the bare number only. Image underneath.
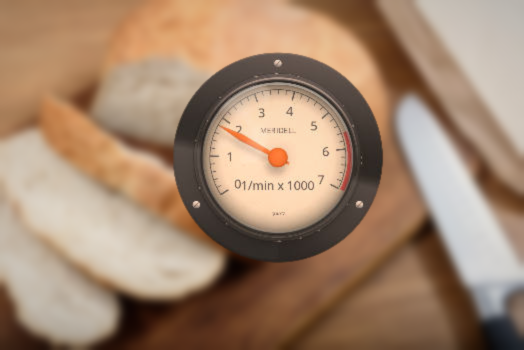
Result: 1800
